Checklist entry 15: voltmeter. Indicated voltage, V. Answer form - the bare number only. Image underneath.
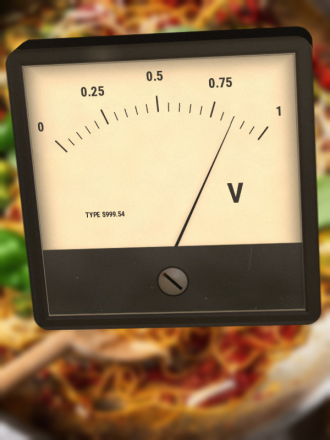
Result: 0.85
